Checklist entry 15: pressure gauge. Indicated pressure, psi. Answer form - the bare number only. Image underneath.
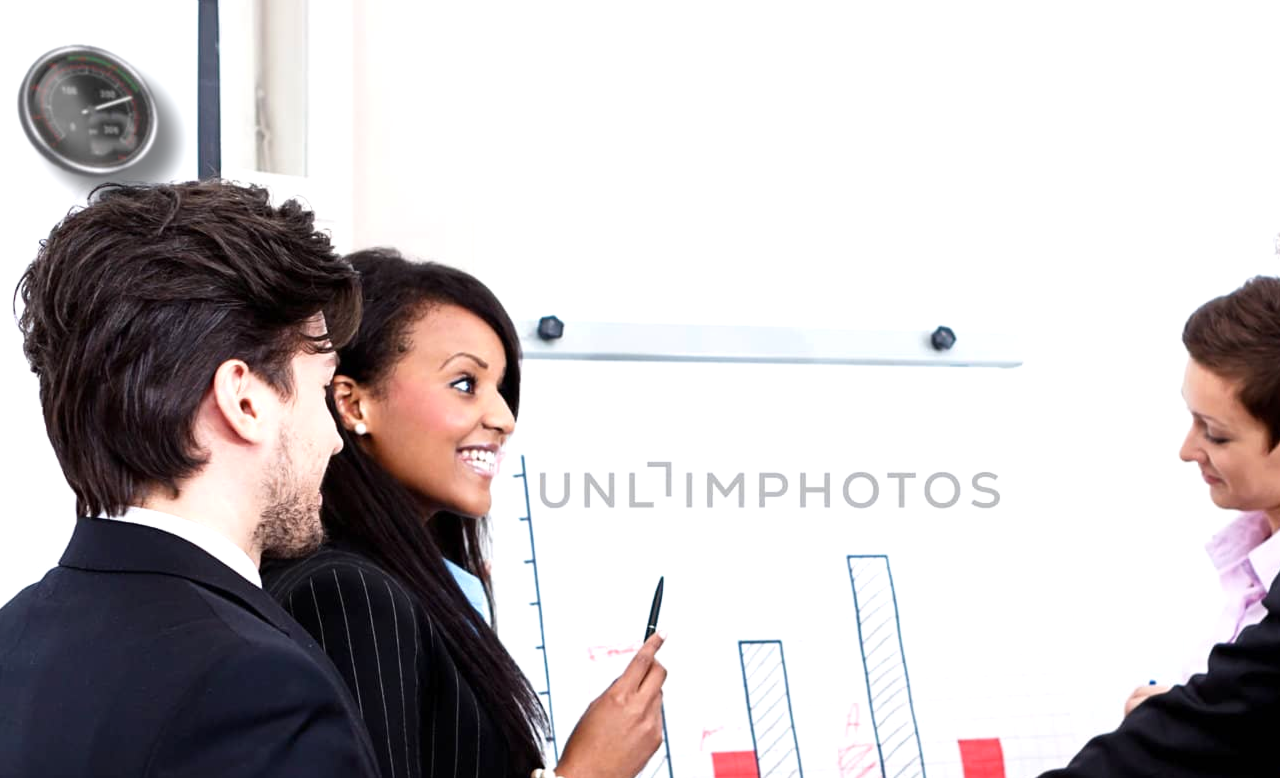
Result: 225
